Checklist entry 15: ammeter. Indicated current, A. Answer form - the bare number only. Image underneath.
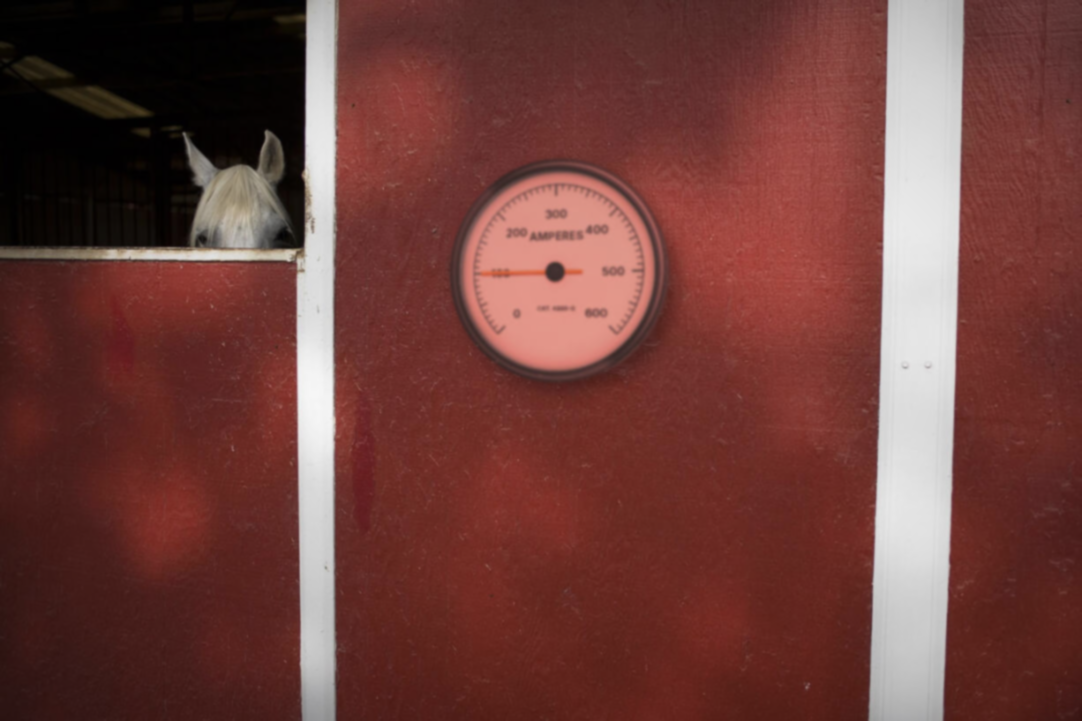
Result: 100
